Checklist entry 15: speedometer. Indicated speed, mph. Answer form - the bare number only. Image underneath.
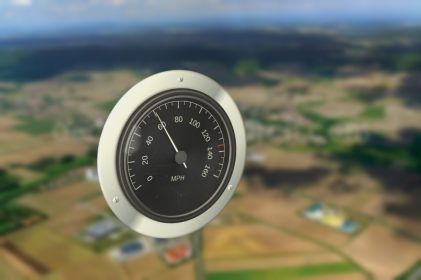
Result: 60
